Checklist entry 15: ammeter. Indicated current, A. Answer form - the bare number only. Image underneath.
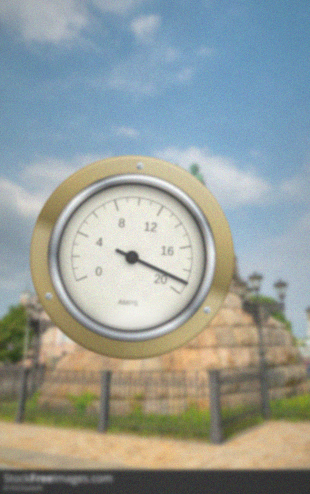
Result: 19
